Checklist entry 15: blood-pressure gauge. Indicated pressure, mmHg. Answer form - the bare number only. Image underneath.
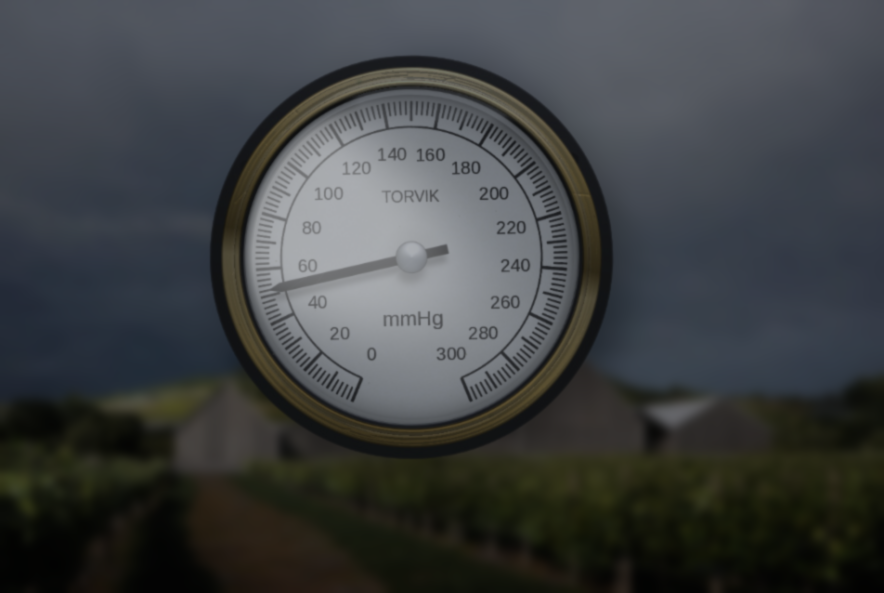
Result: 52
